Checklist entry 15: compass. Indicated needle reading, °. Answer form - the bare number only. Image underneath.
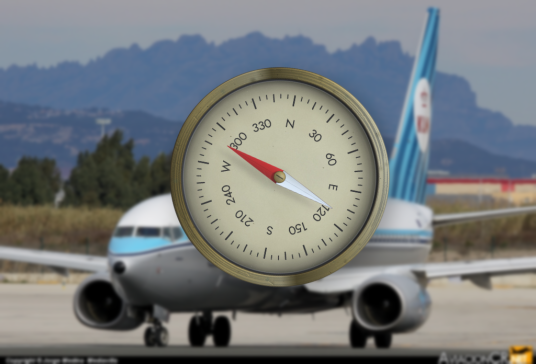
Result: 290
